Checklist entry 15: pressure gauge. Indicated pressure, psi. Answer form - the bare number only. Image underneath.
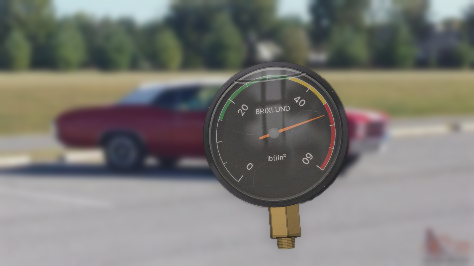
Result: 47.5
